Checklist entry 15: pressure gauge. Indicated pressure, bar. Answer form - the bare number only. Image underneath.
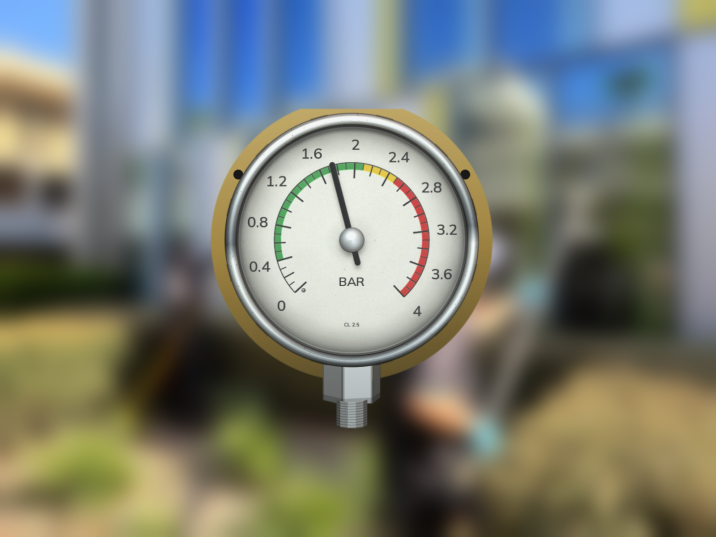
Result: 1.75
